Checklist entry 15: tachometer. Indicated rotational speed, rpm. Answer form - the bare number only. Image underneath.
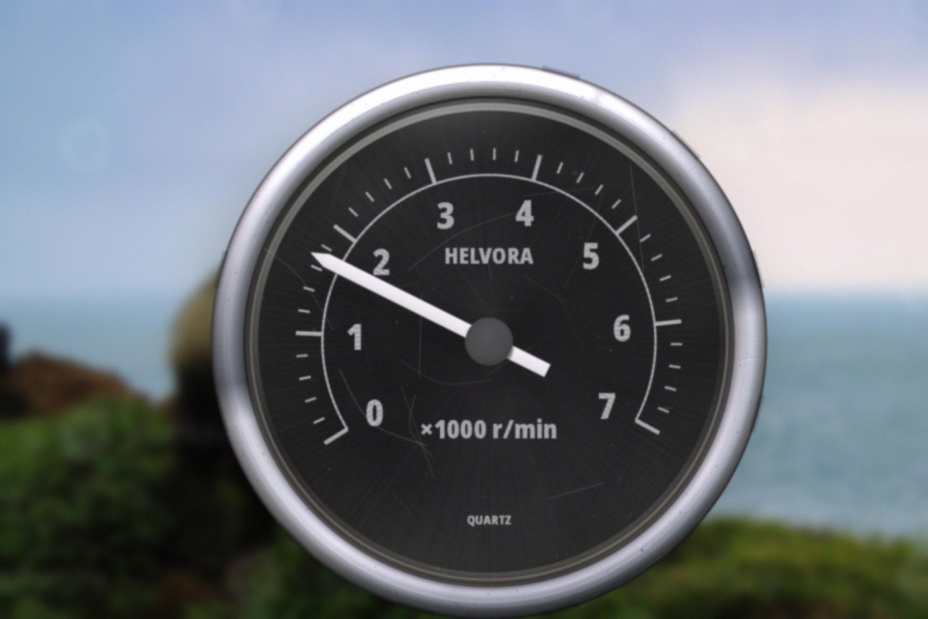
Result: 1700
